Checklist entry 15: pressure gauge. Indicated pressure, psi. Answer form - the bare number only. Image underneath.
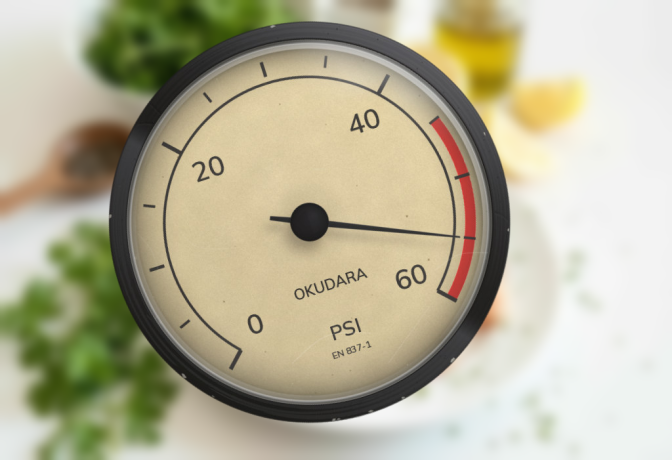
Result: 55
